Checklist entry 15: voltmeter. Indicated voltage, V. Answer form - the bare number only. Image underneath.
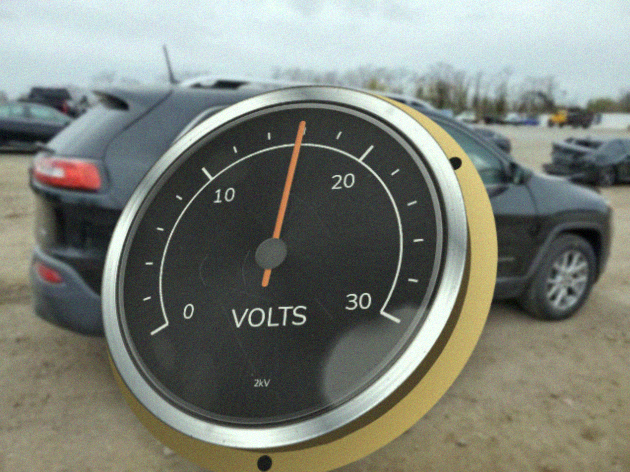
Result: 16
